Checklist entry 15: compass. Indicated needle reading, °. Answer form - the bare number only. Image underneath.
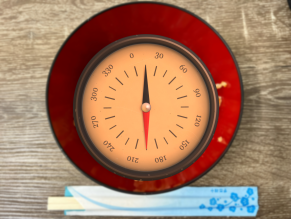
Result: 195
